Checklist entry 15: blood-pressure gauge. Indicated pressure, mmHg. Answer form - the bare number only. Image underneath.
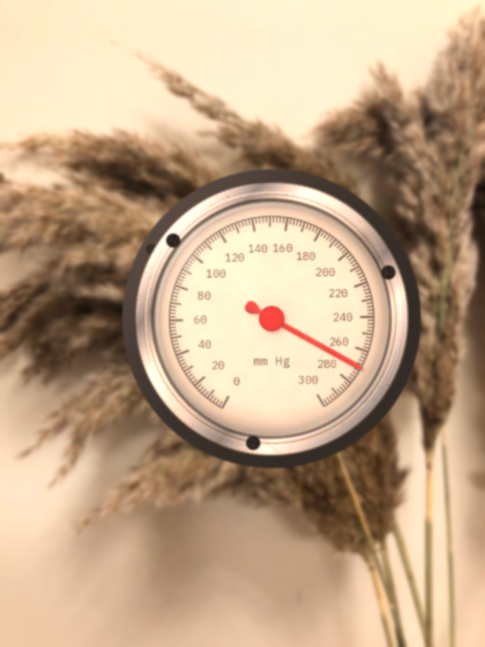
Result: 270
